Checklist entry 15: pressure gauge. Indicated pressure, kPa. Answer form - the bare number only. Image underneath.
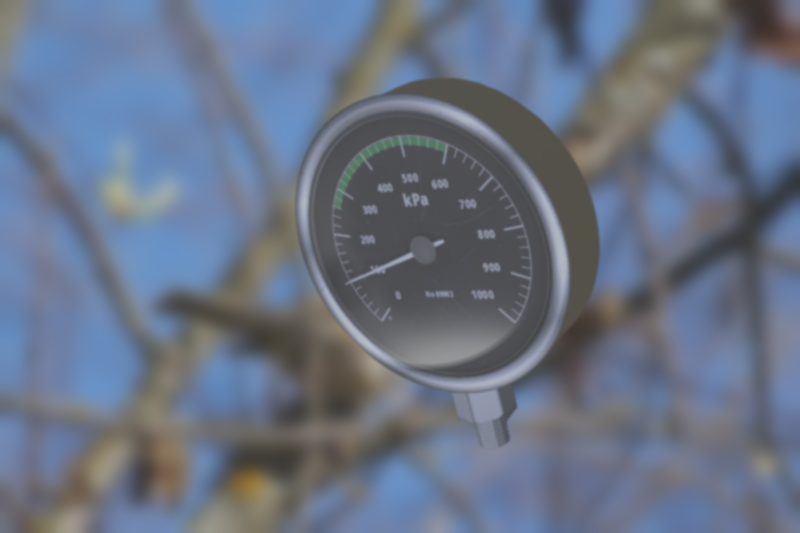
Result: 100
